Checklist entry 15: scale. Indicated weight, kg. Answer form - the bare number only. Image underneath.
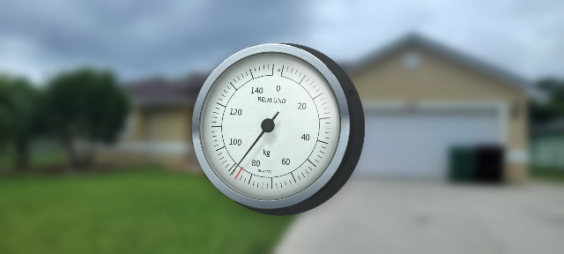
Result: 88
